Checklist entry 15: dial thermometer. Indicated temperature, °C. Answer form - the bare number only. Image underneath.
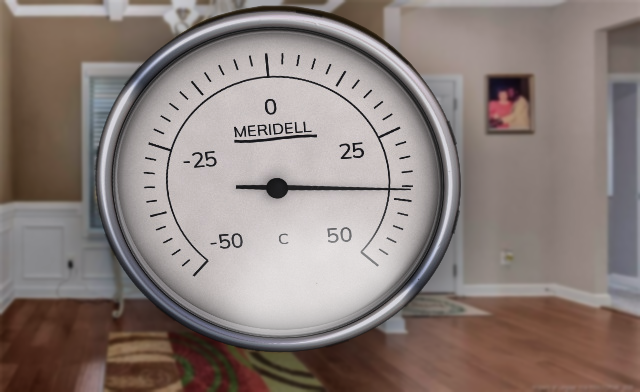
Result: 35
